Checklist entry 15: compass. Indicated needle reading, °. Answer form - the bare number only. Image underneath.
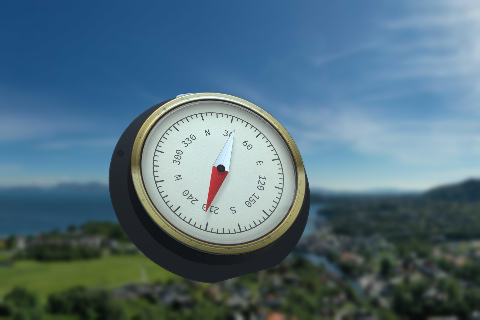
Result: 215
